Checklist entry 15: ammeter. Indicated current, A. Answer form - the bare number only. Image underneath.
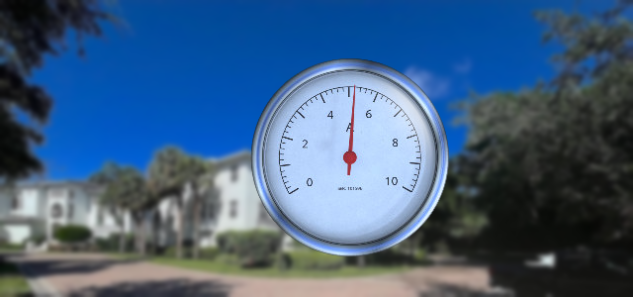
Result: 5.2
